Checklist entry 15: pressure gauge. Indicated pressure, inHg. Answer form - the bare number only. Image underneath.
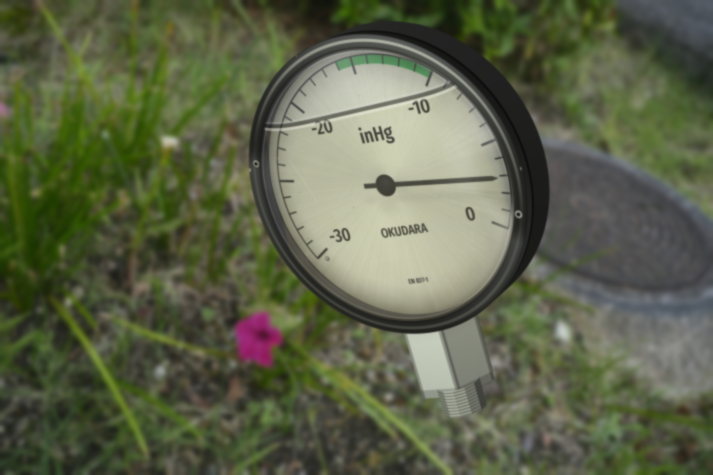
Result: -3
